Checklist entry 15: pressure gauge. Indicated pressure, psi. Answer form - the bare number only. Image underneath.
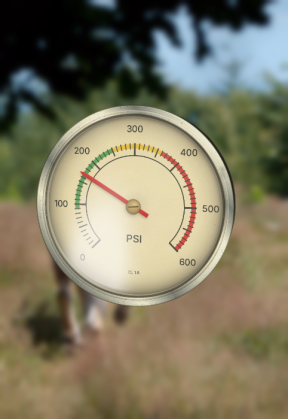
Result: 170
